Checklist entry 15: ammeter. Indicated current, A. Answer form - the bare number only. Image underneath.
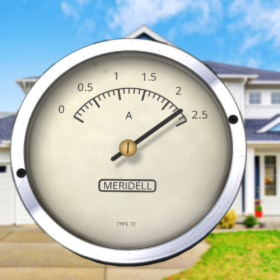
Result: 2.3
